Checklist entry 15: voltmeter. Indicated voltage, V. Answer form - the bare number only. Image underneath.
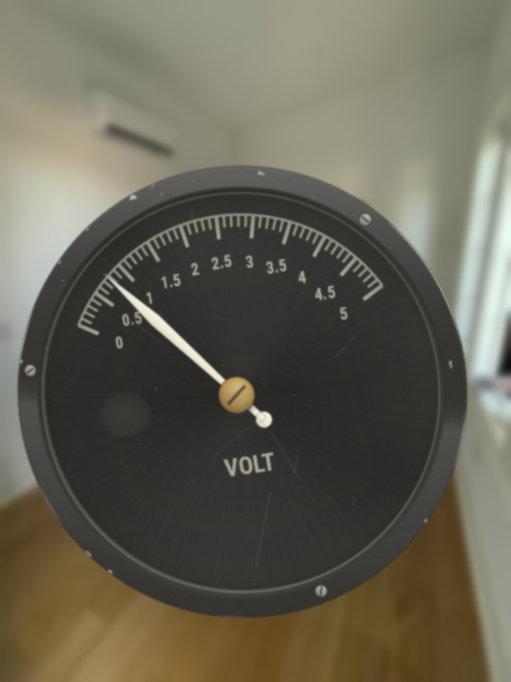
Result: 0.8
